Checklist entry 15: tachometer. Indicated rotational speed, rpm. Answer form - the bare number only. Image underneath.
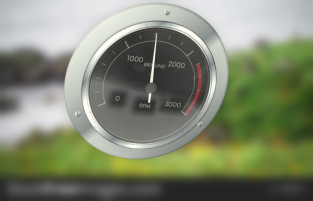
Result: 1400
